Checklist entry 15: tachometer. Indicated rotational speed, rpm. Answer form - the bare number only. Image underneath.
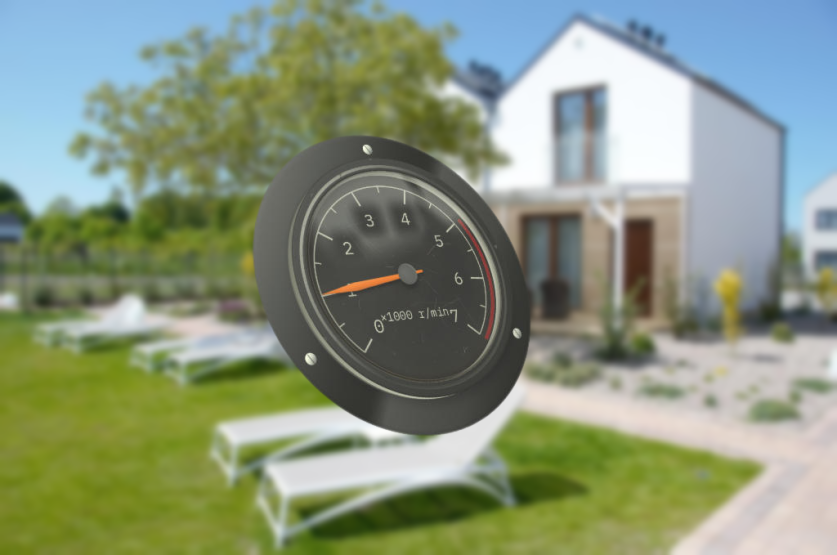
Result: 1000
